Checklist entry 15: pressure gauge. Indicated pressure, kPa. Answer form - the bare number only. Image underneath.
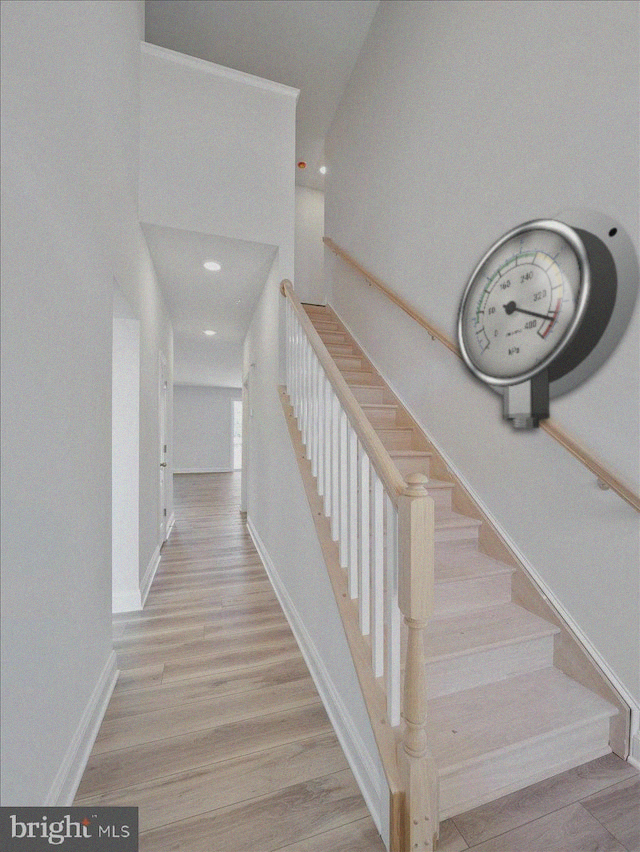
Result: 370
